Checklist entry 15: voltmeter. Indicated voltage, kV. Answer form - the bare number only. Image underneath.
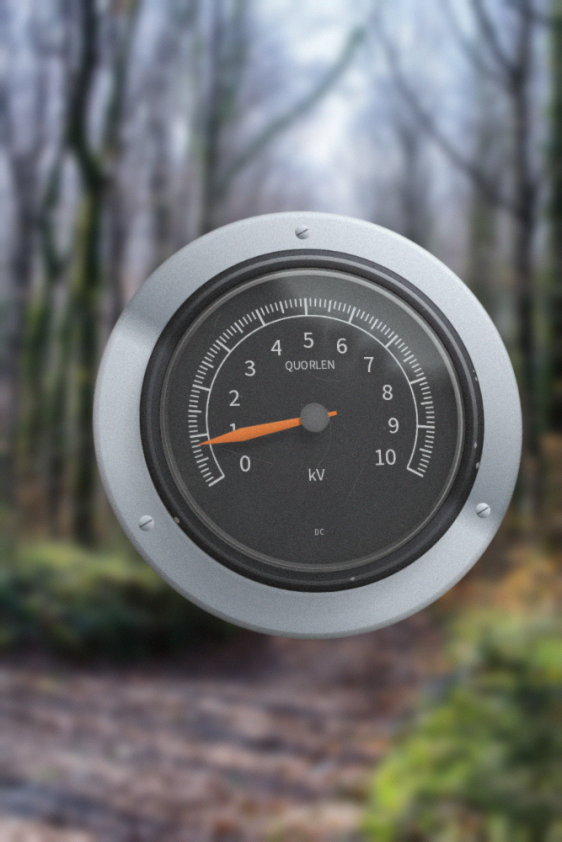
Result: 0.8
